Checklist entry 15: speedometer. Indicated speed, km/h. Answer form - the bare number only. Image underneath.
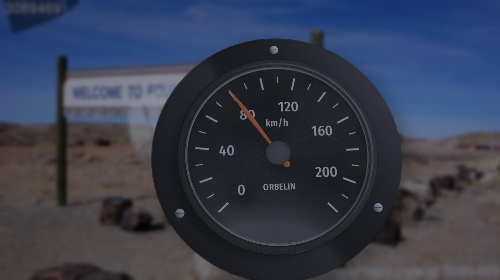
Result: 80
